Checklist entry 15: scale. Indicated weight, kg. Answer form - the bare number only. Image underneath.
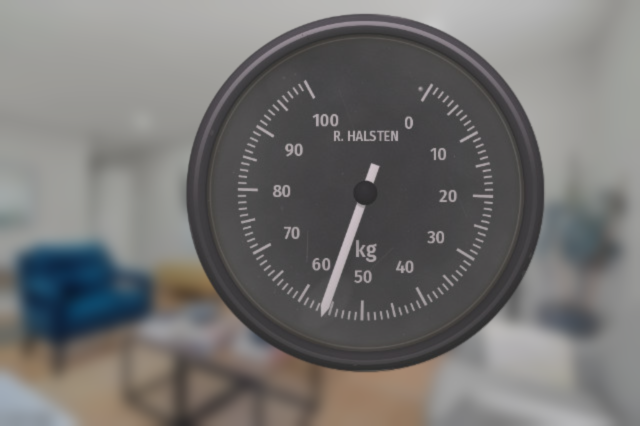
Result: 56
